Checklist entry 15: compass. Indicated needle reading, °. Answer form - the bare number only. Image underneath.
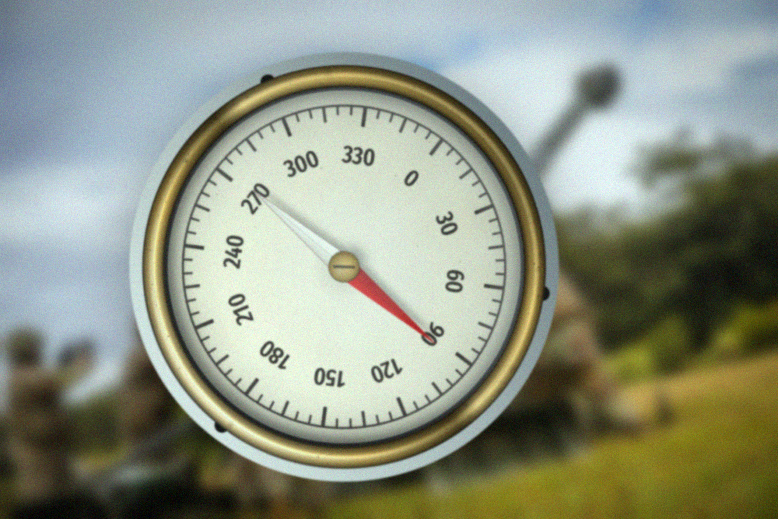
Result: 92.5
